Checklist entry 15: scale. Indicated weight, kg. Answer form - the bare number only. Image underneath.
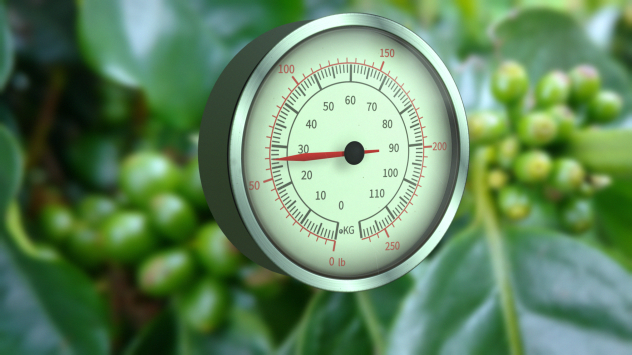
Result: 27
